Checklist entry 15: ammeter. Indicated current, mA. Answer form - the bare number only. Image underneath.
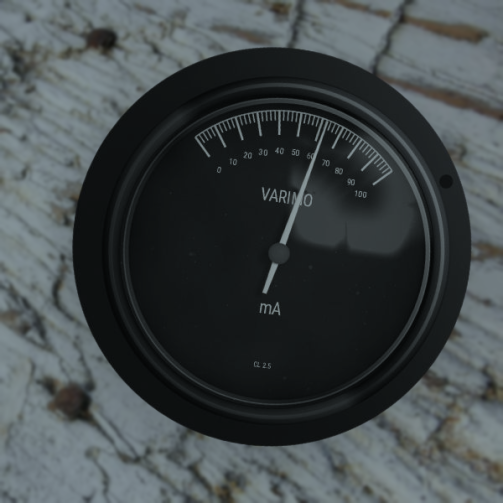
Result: 62
